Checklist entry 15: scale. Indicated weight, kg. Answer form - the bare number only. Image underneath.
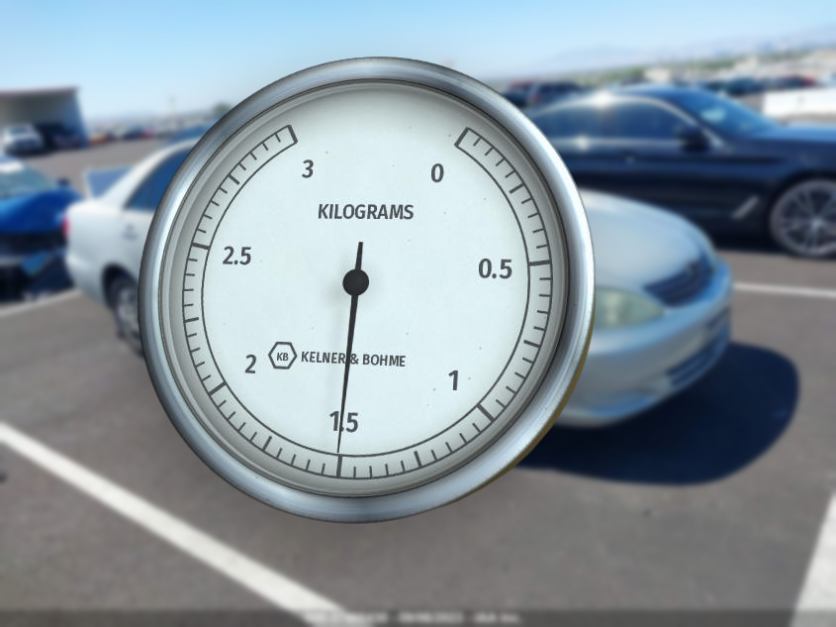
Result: 1.5
